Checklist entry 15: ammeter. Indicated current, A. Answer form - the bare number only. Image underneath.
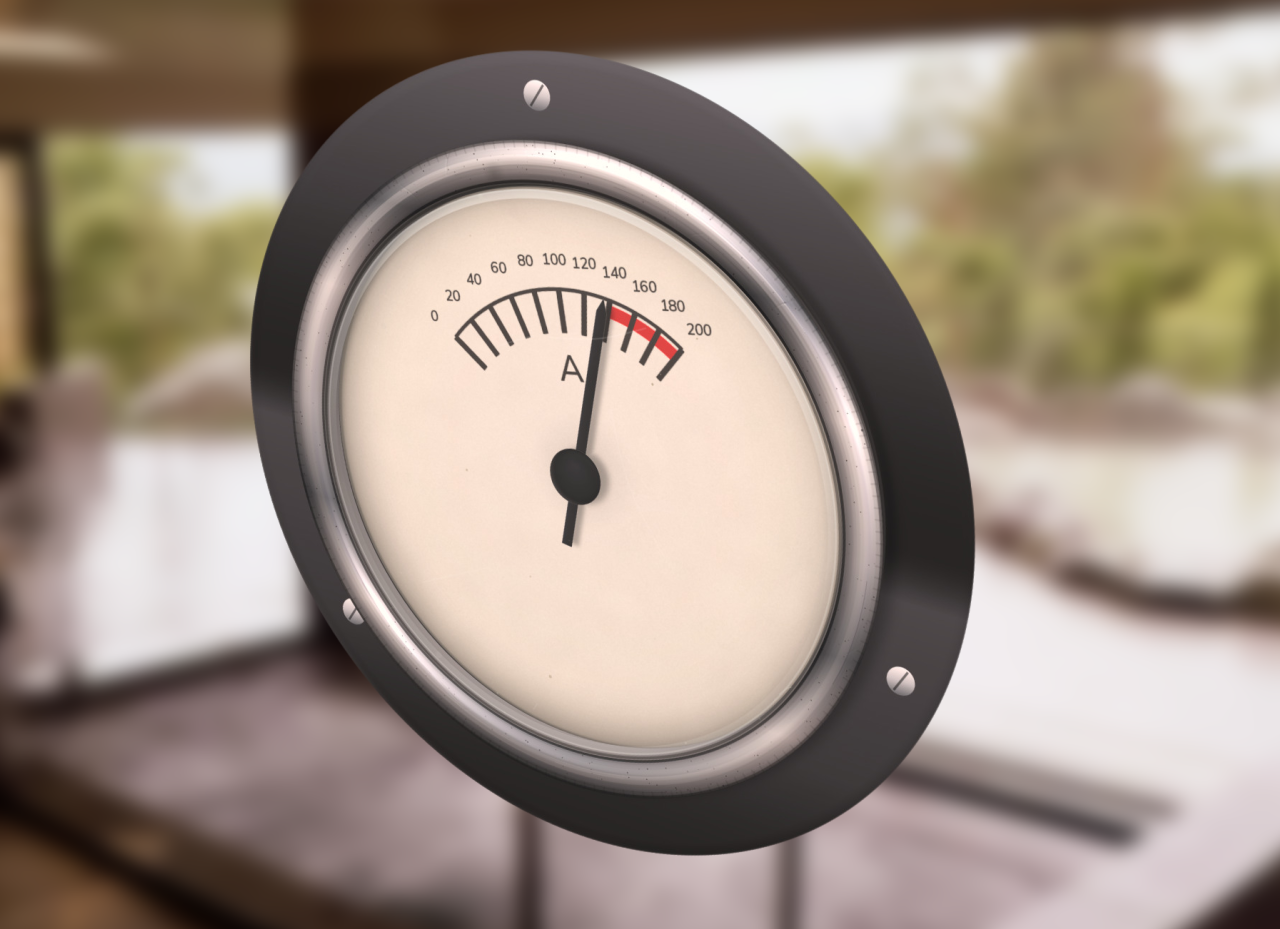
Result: 140
